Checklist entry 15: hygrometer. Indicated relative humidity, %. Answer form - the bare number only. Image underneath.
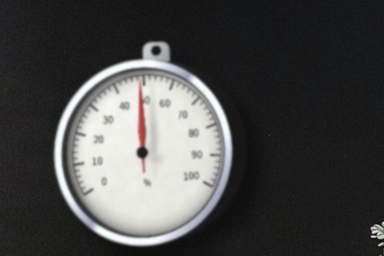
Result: 50
